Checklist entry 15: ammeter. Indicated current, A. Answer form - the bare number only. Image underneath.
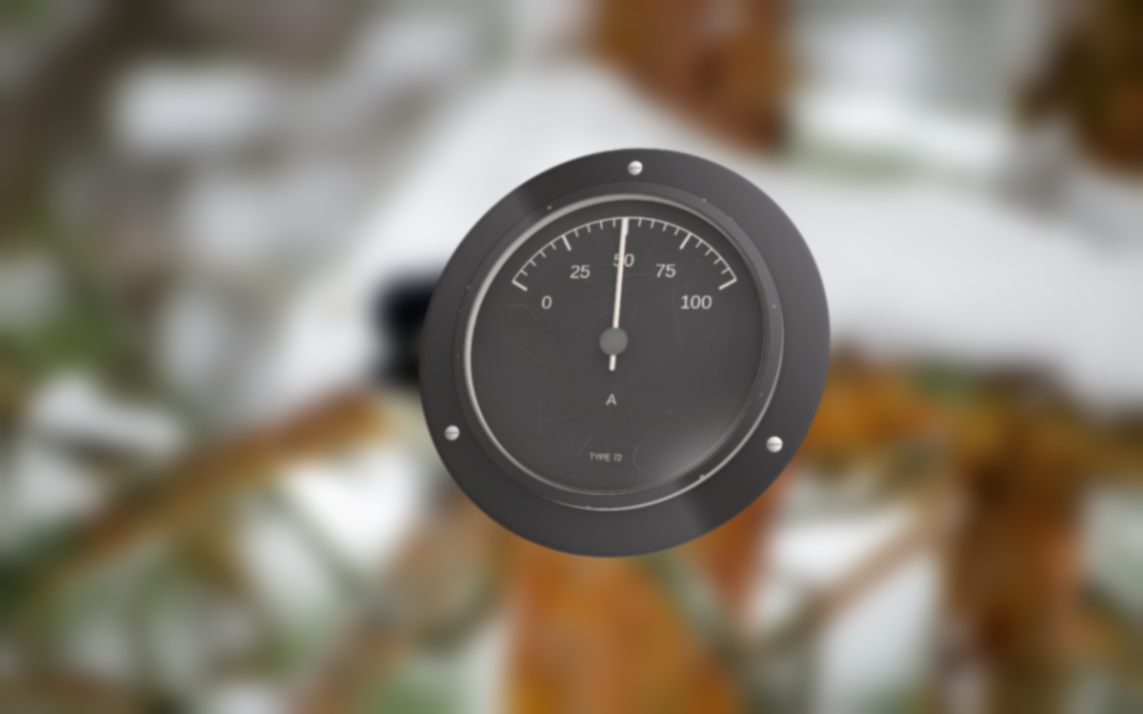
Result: 50
